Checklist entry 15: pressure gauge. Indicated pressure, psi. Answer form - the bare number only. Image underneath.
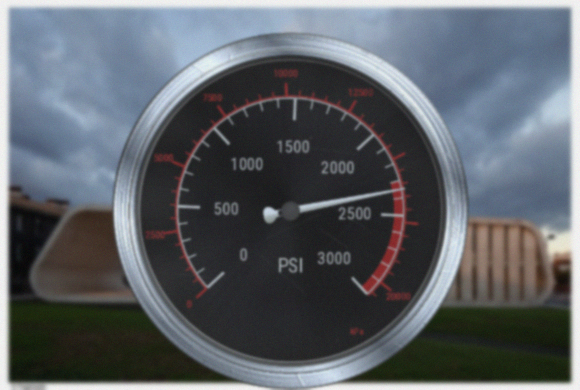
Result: 2350
